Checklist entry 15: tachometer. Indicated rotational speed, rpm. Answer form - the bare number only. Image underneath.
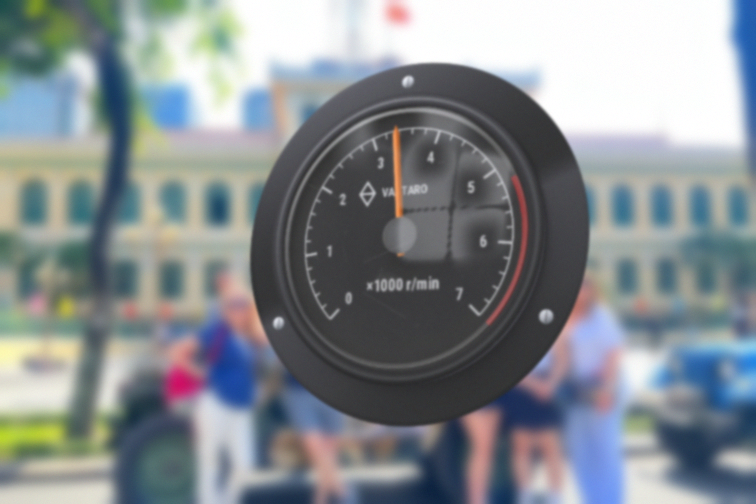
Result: 3400
